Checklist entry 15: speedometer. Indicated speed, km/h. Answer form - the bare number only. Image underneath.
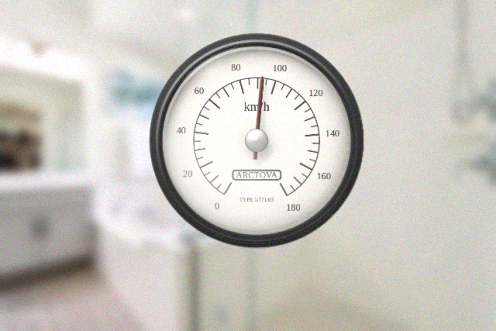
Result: 92.5
